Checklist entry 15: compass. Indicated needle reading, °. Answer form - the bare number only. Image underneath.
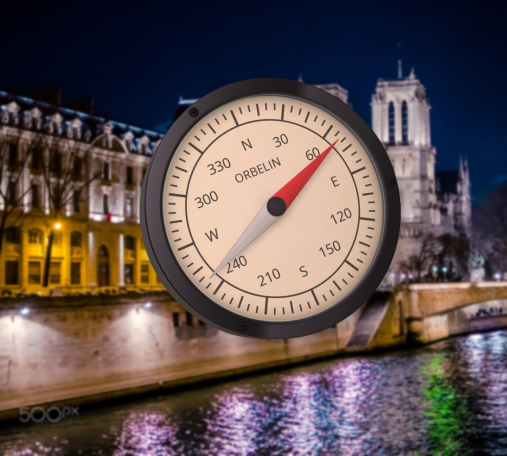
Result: 67.5
